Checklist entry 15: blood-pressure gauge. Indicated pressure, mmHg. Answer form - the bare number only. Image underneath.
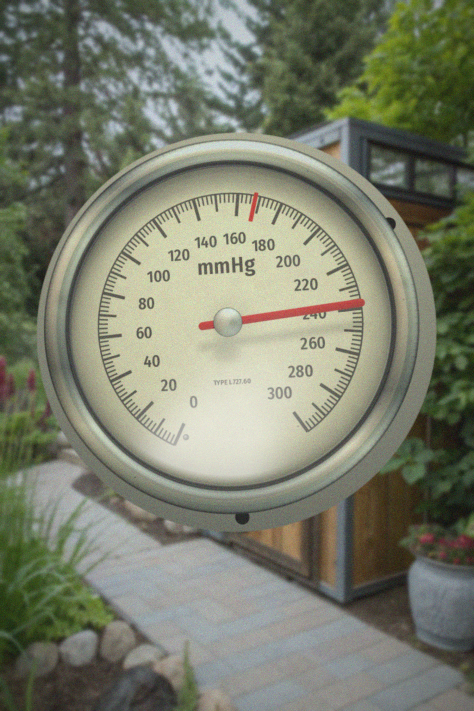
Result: 238
